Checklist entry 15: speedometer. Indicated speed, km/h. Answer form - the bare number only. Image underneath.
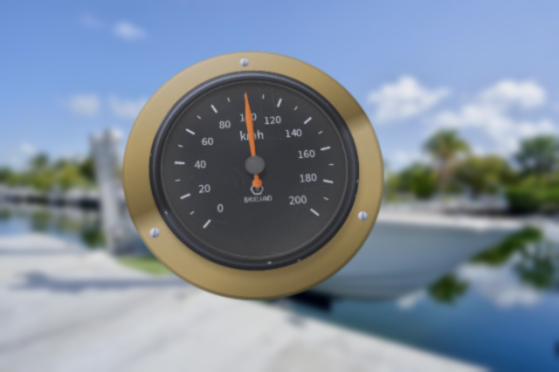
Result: 100
